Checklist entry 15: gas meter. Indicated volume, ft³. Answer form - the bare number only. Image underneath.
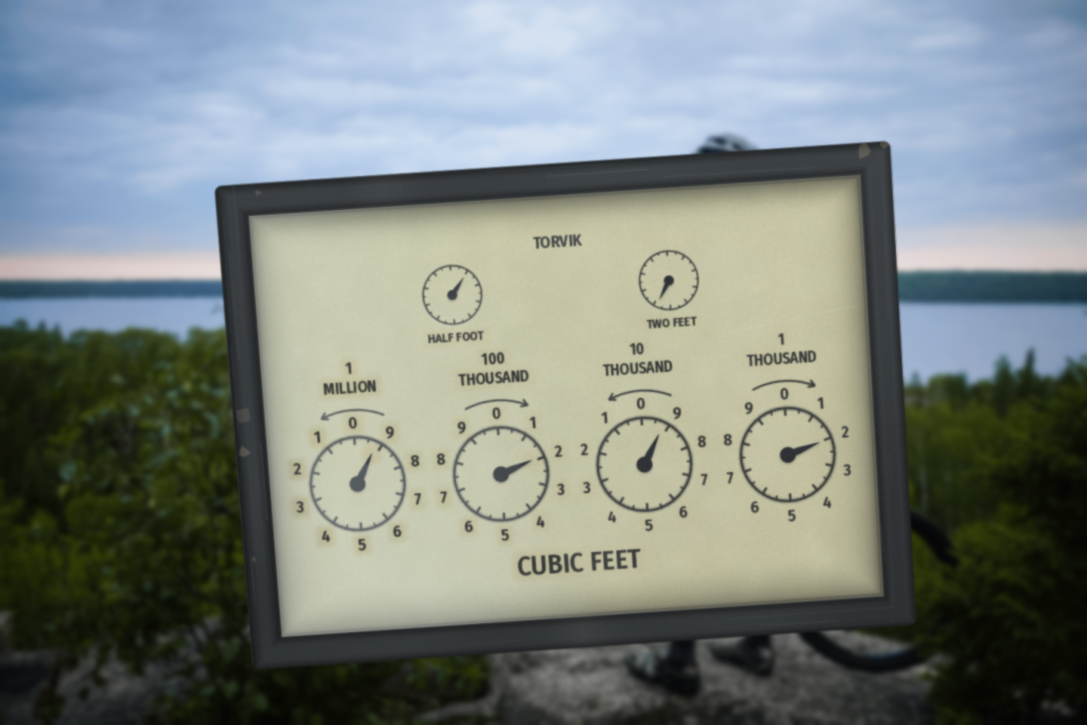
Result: 919200
